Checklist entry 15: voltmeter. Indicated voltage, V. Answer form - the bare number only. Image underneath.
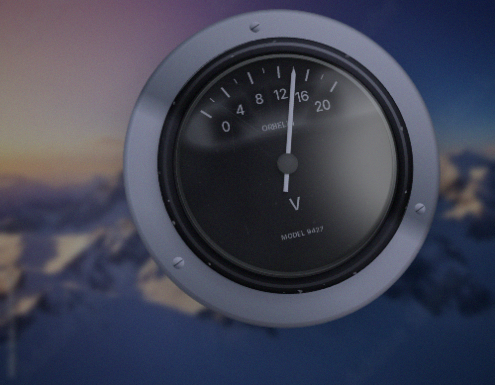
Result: 14
